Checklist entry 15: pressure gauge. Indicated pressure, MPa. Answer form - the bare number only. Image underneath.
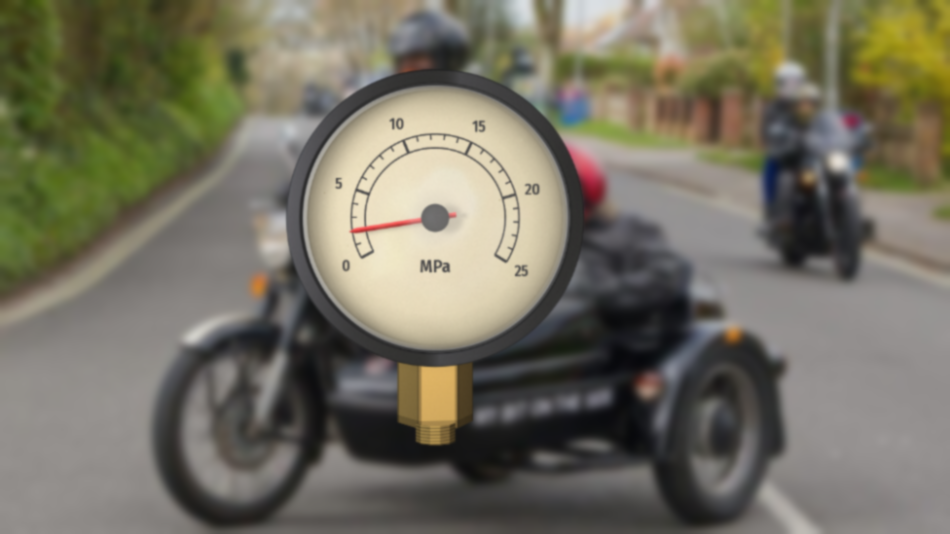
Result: 2
